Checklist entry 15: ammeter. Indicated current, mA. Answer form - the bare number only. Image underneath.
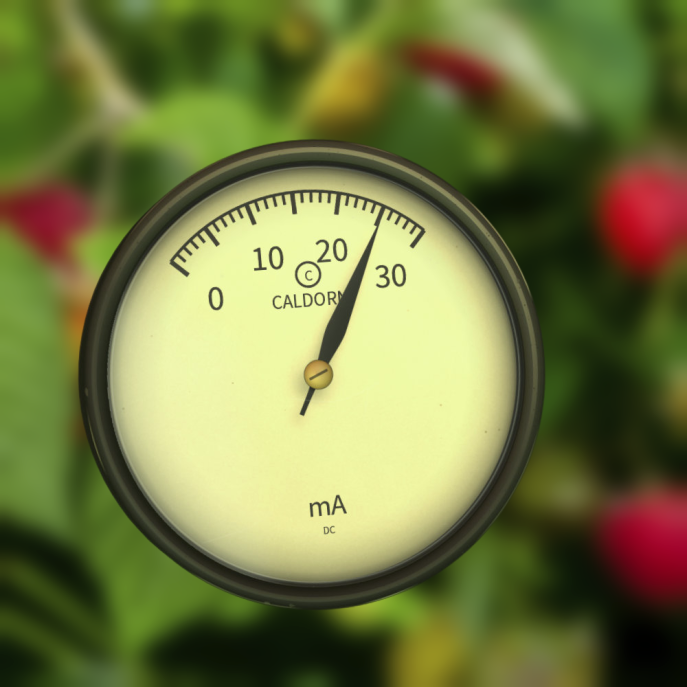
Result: 25
